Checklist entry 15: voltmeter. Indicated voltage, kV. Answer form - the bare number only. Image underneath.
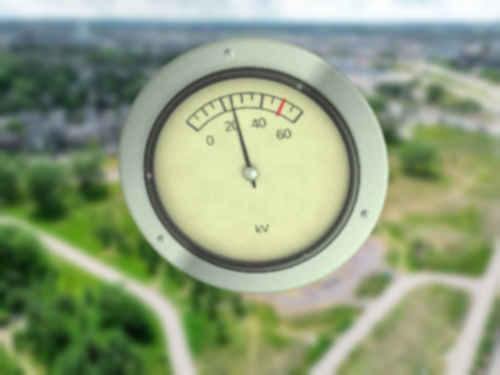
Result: 25
